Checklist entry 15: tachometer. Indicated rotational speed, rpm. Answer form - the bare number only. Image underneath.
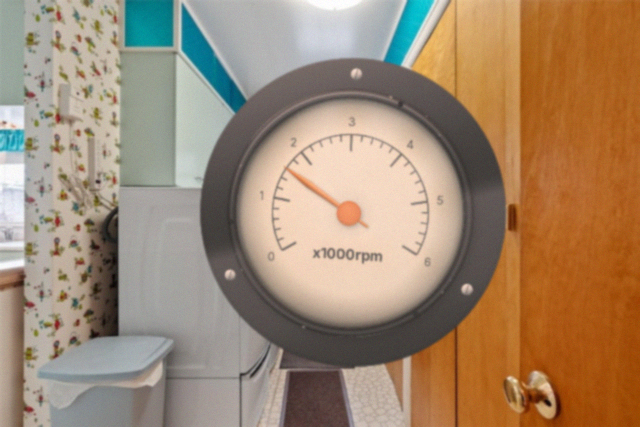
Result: 1600
